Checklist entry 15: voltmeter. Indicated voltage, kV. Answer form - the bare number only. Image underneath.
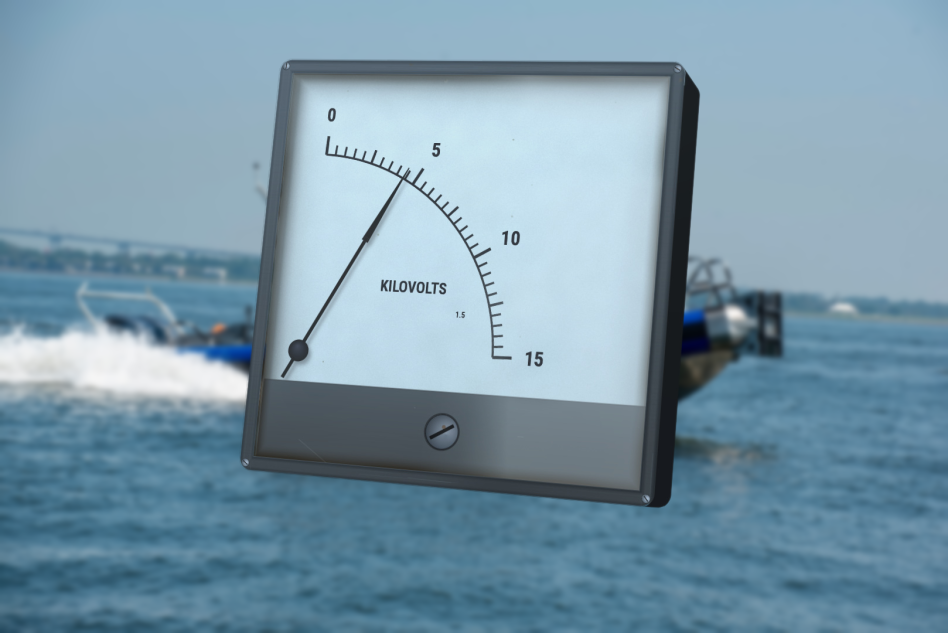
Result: 4.5
